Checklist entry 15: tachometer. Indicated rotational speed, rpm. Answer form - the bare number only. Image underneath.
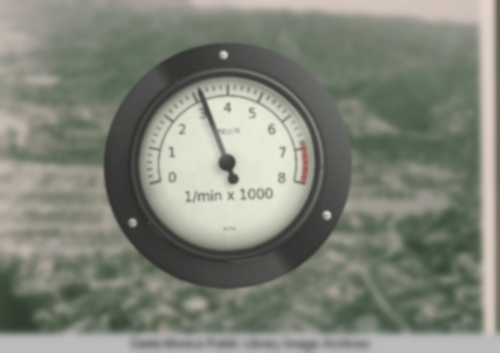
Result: 3200
